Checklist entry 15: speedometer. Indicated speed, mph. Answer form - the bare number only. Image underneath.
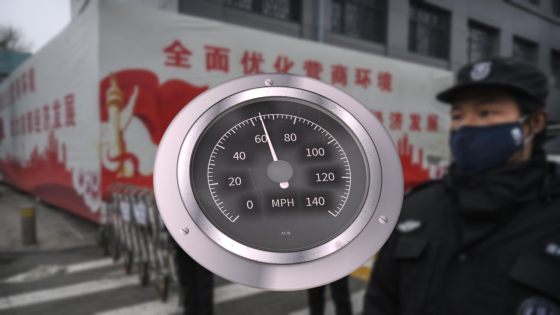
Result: 64
